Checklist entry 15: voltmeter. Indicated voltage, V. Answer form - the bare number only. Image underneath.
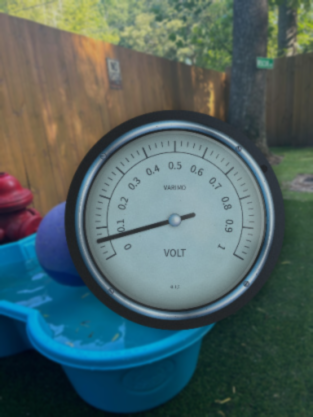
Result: 0.06
